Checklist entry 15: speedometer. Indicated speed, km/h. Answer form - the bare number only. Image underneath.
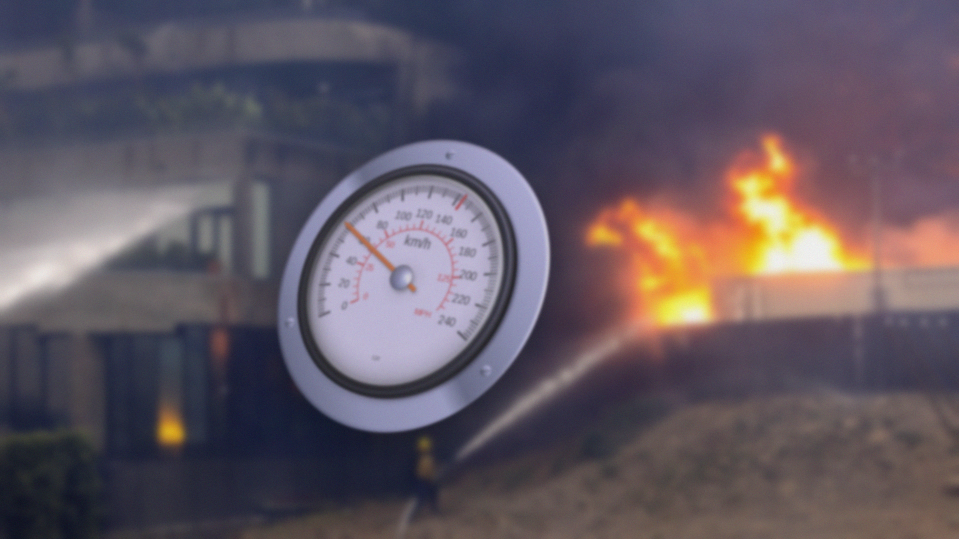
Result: 60
